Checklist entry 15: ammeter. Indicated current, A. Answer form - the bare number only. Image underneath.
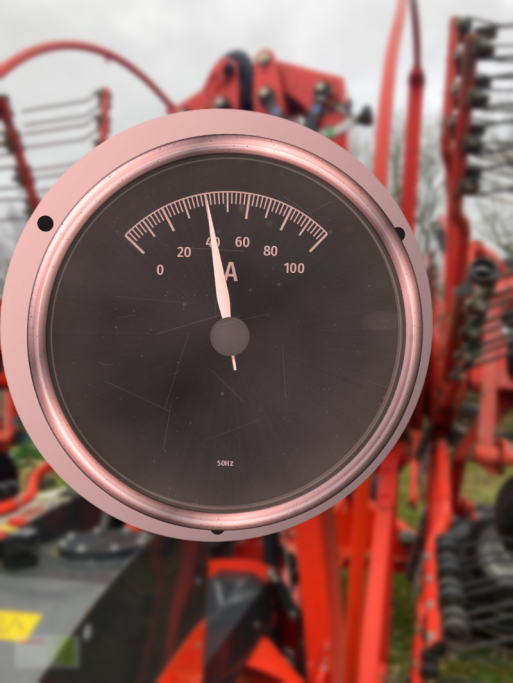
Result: 40
